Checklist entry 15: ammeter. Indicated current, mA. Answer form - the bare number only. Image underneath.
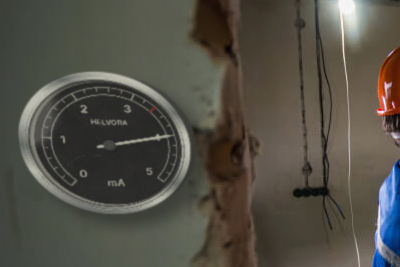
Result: 4
